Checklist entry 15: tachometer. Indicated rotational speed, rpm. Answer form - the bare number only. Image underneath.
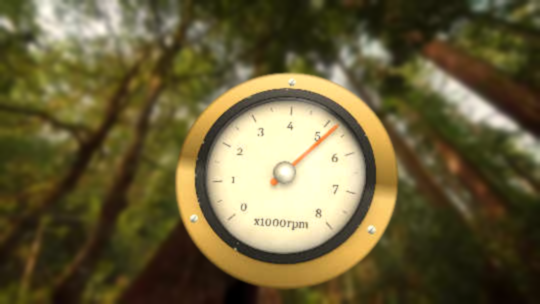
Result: 5250
